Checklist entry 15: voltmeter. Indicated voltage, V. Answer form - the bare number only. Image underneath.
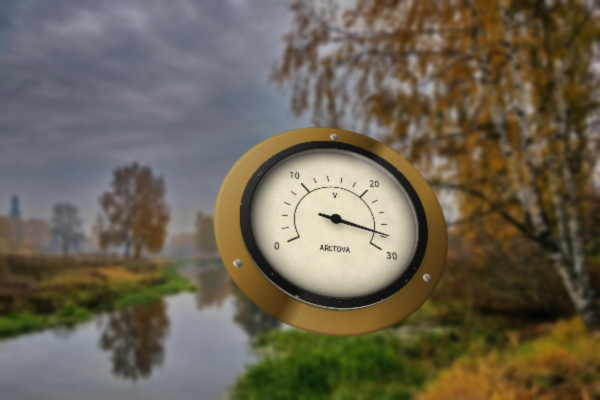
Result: 28
